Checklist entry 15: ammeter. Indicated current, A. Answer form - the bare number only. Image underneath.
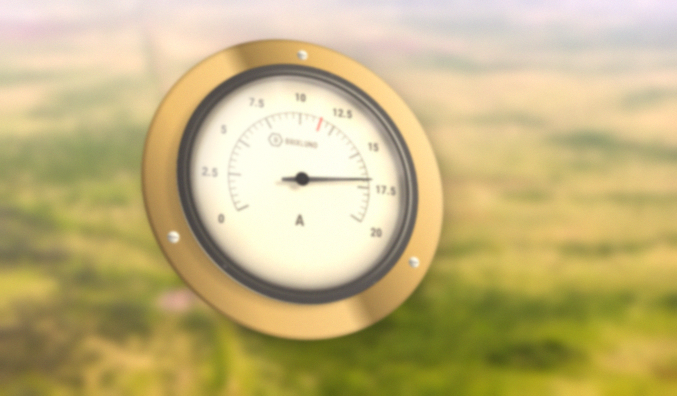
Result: 17
